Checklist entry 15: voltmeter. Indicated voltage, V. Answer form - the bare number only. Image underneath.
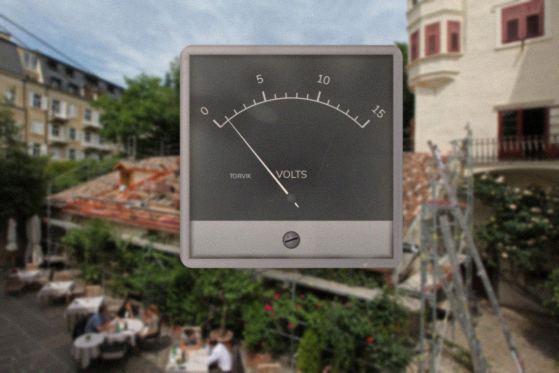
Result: 1
